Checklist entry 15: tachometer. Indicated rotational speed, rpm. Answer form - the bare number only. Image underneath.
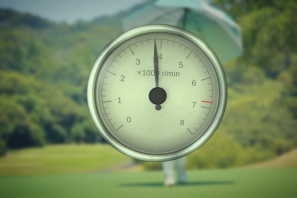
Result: 3800
